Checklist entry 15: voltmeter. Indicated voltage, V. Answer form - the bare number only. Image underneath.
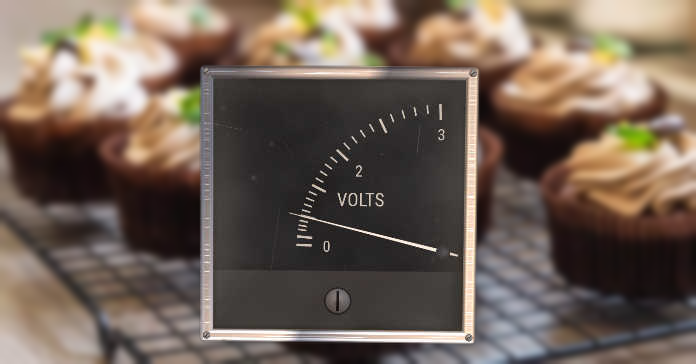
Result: 1
